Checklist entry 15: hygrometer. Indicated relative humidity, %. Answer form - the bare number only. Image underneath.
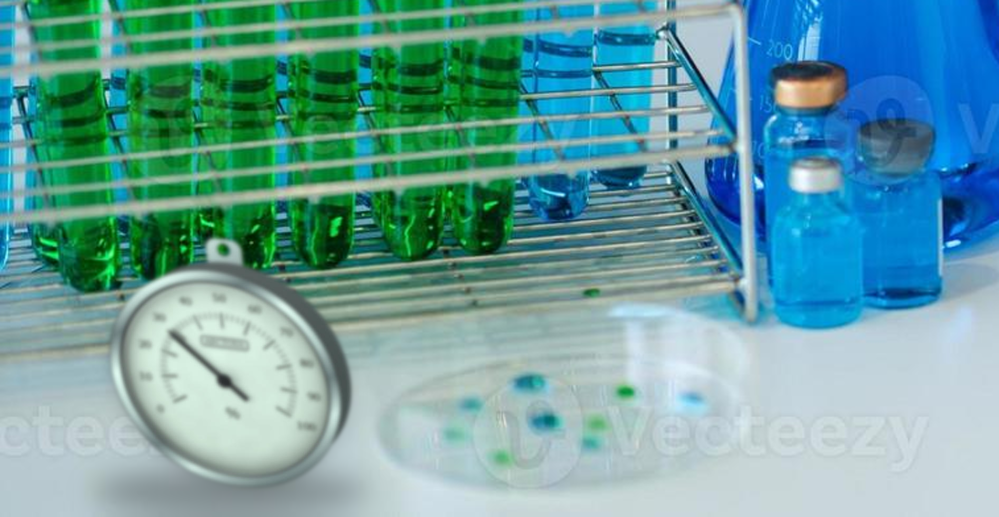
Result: 30
